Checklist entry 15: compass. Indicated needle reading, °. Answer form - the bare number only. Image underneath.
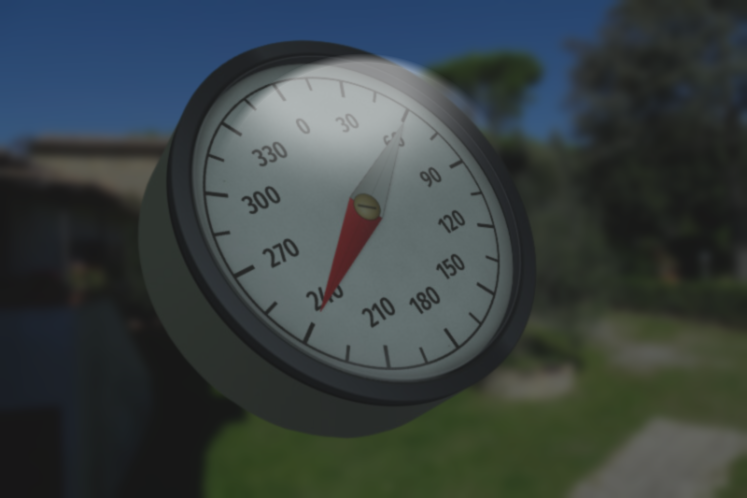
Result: 240
